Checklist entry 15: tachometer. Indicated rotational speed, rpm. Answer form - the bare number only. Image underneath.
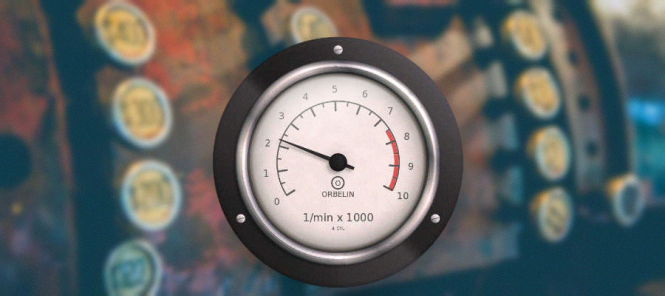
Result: 2250
